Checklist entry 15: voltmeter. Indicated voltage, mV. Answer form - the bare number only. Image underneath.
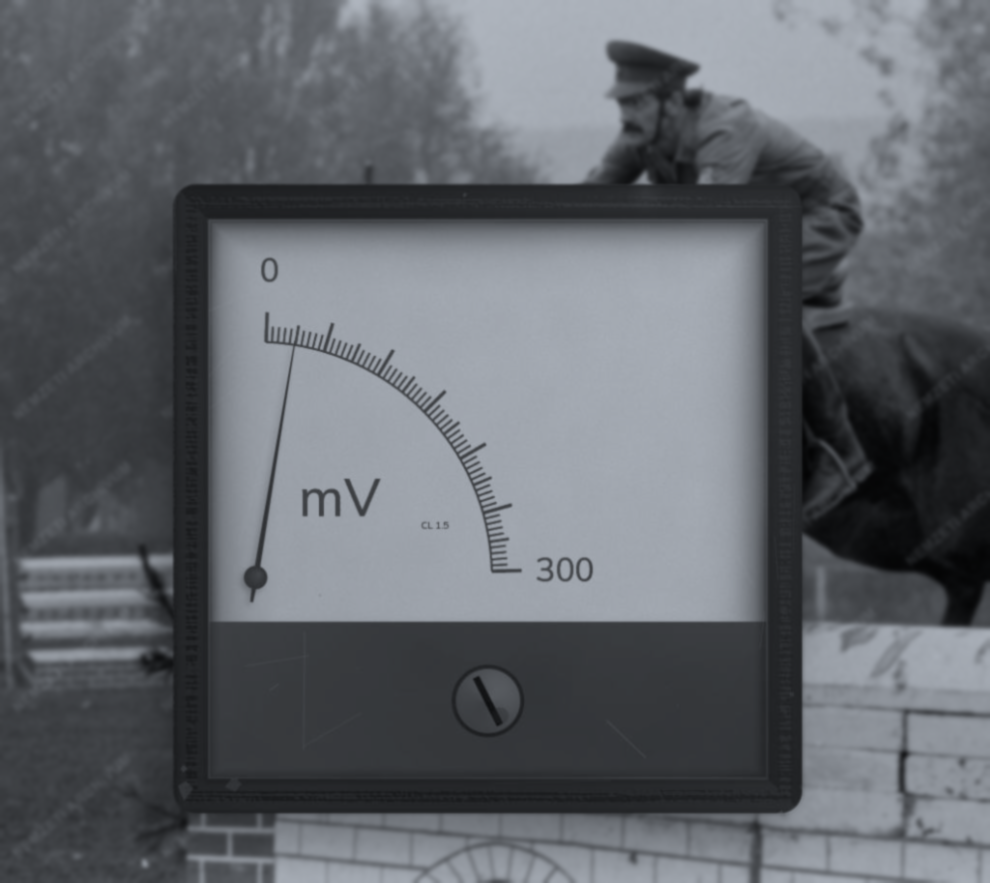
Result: 25
